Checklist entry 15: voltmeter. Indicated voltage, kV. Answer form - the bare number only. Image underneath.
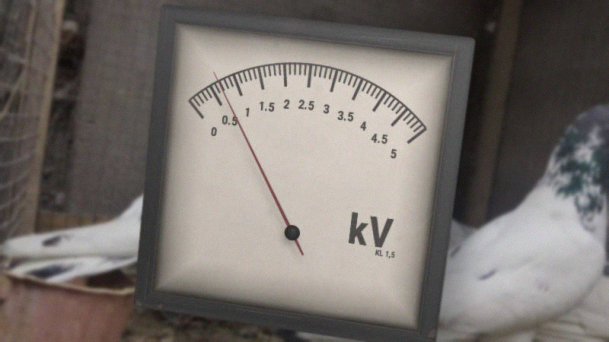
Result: 0.7
